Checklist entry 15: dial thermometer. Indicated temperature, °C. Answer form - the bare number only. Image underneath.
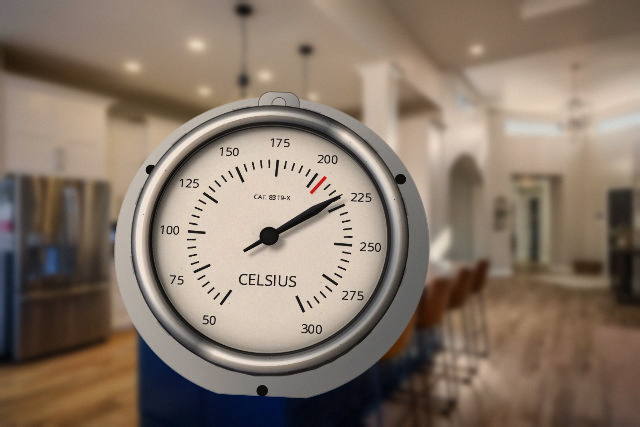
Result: 220
